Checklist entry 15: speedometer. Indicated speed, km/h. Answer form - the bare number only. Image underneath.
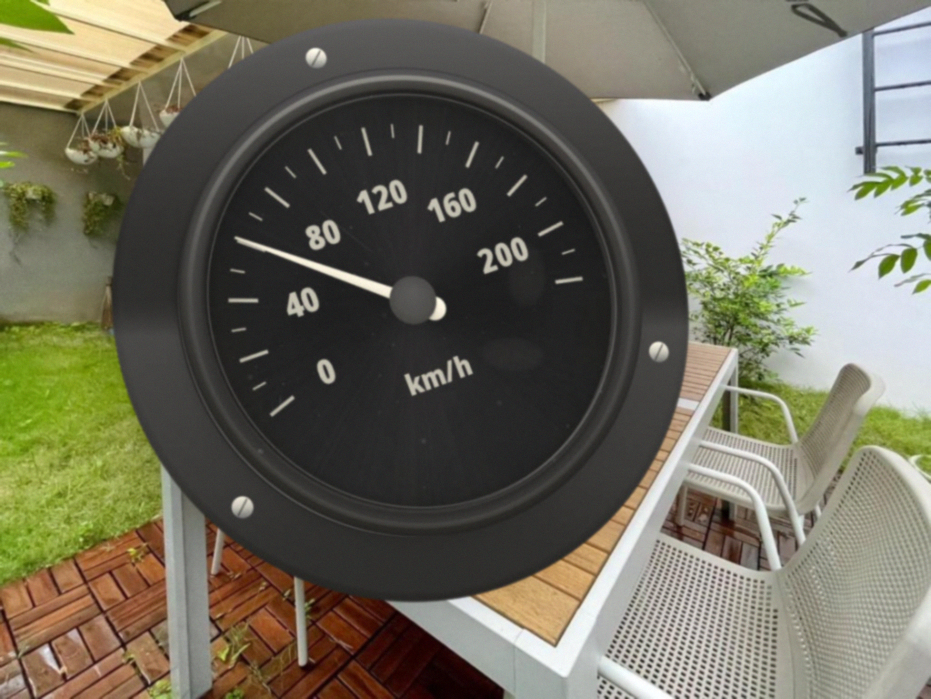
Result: 60
